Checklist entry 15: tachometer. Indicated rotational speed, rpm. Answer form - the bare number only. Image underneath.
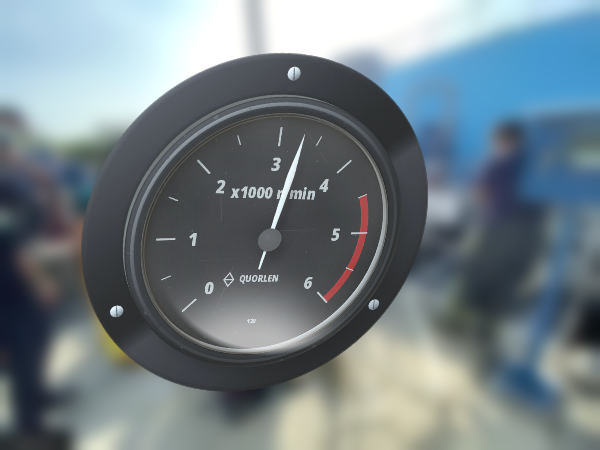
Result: 3250
